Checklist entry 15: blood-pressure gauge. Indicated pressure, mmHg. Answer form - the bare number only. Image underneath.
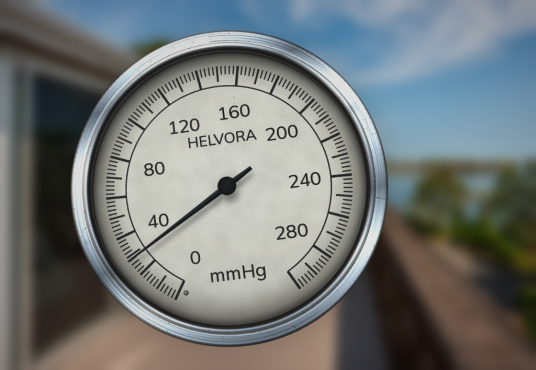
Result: 28
